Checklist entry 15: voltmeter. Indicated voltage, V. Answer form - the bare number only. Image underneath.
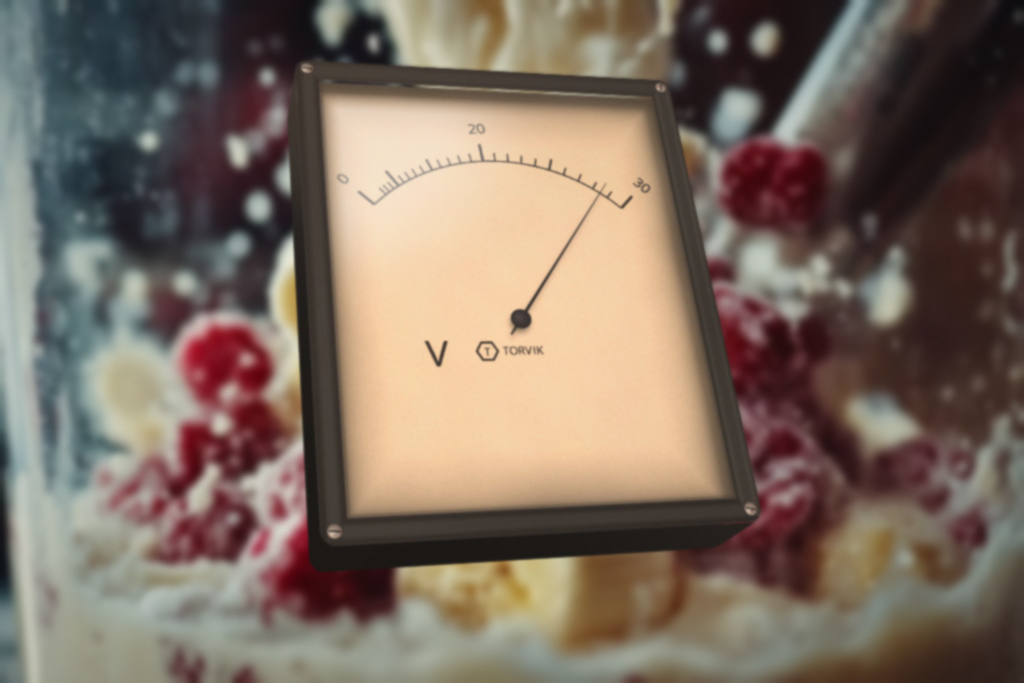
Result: 28.5
